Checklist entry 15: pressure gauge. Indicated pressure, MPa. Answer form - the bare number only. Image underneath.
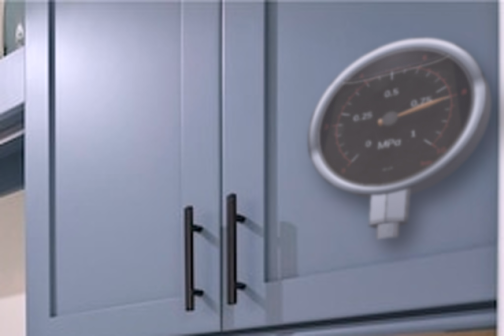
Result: 0.8
